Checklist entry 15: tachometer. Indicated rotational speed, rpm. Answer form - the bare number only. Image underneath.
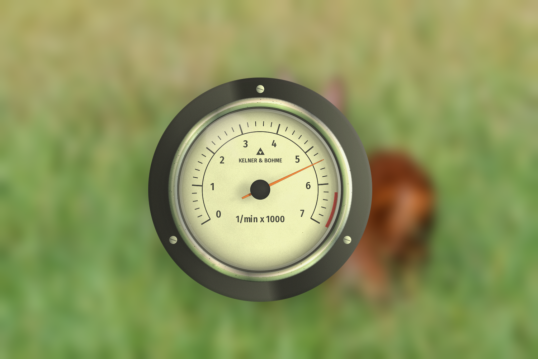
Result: 5400
